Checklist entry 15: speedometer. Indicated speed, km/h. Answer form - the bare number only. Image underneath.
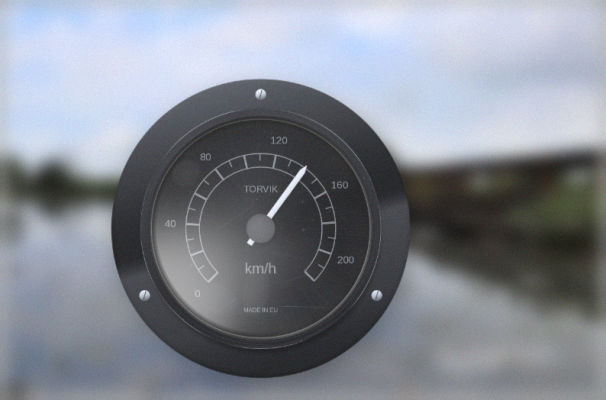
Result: 140
